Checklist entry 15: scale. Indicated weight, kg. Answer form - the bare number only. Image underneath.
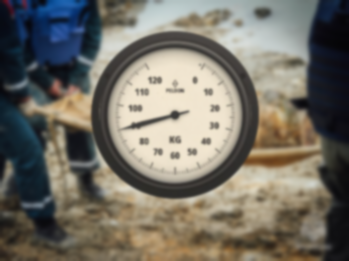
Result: 90
